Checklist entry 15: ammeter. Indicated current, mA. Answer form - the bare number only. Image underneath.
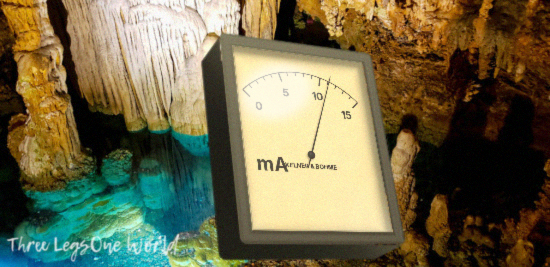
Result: 11
